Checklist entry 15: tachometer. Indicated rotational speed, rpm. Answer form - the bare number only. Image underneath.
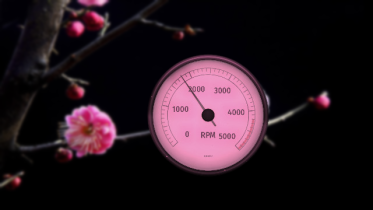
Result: 1800
